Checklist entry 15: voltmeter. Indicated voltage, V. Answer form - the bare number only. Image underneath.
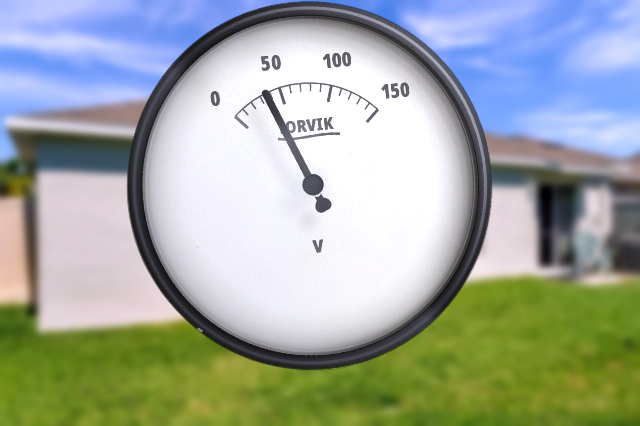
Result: 35
